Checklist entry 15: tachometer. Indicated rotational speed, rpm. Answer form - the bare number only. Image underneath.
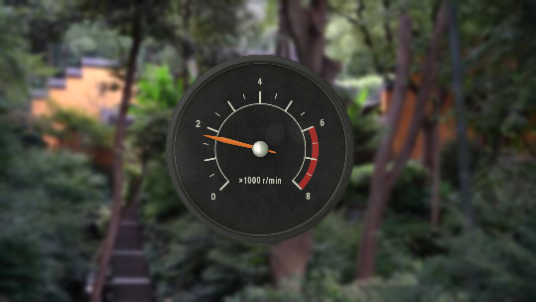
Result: 1750
